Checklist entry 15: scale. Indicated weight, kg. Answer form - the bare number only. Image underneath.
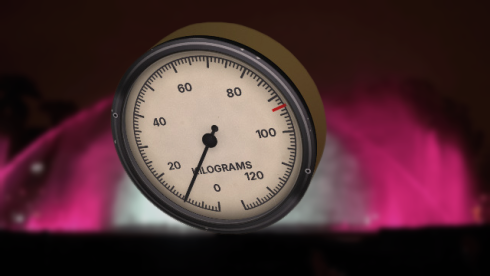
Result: 10
